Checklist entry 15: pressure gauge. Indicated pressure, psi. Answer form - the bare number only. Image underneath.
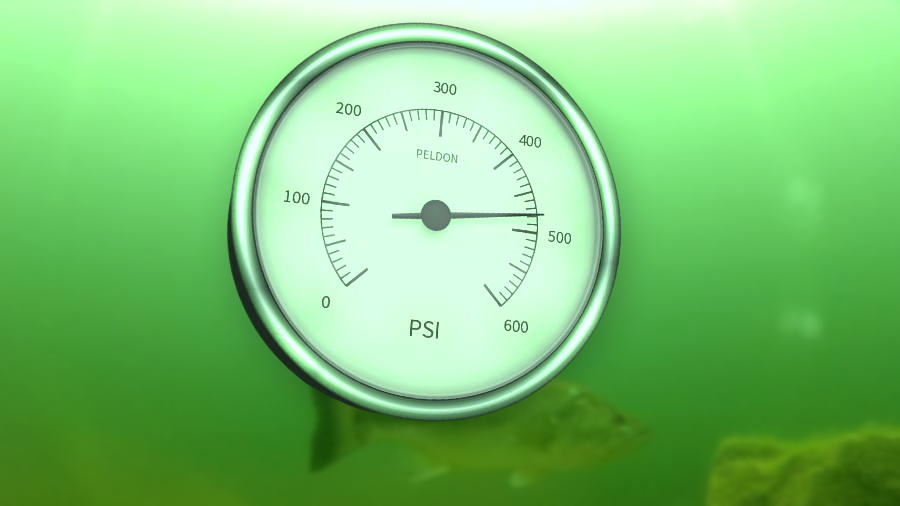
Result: 480
